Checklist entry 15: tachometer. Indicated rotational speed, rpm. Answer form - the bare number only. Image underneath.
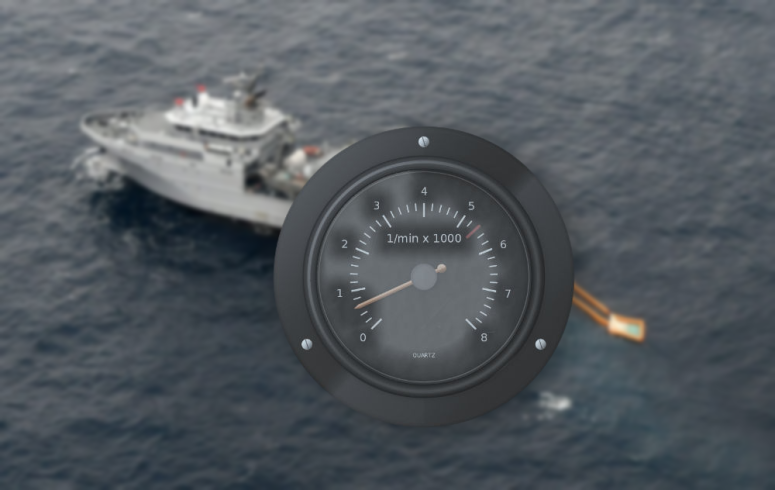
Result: 600
